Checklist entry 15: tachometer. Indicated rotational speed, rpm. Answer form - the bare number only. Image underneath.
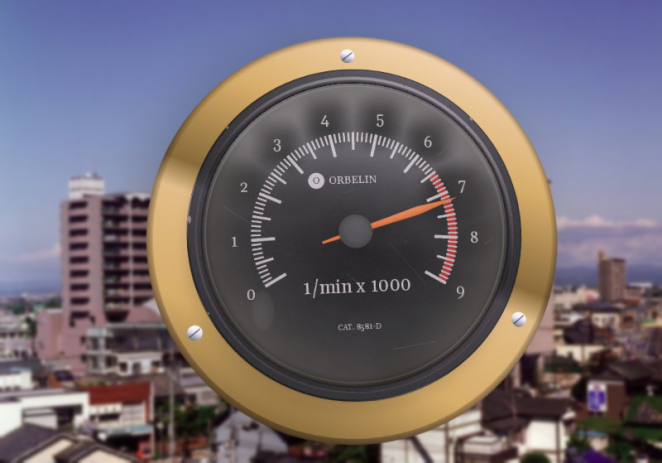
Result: 7200
